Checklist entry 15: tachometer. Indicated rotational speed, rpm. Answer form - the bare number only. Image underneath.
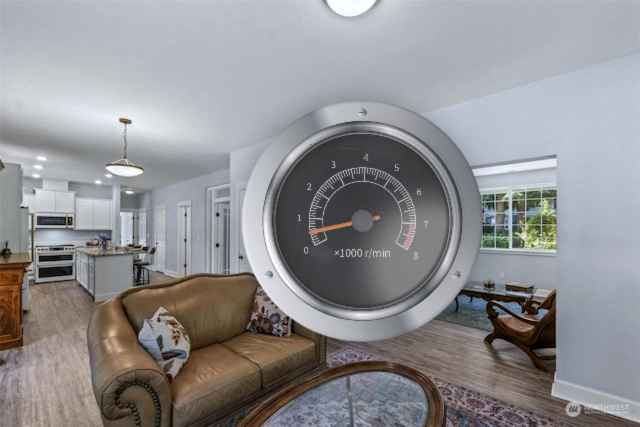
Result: 500
